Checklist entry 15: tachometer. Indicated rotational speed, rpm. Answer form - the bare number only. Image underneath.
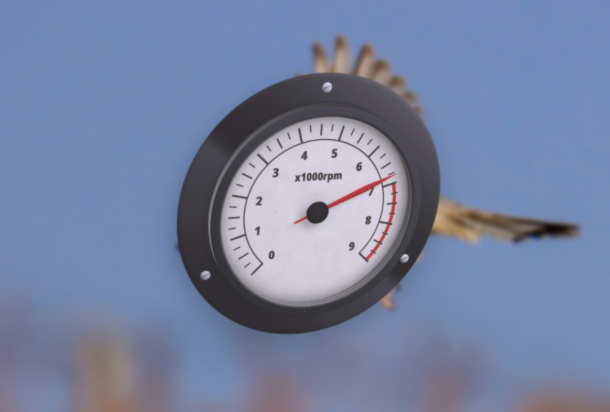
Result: 6750
